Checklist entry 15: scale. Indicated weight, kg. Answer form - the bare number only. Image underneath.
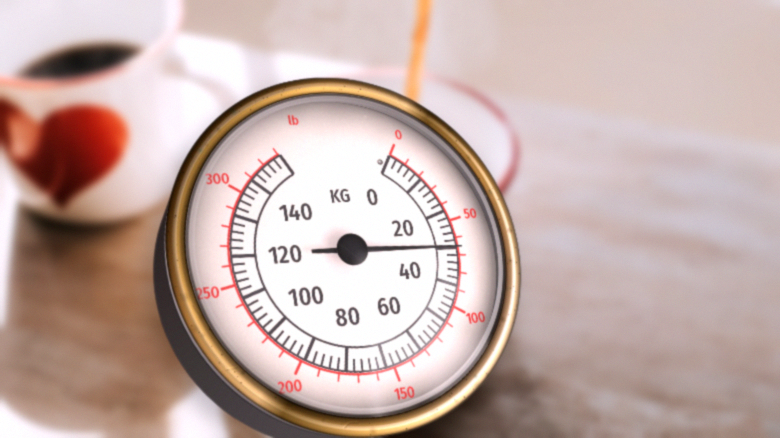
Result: 30
